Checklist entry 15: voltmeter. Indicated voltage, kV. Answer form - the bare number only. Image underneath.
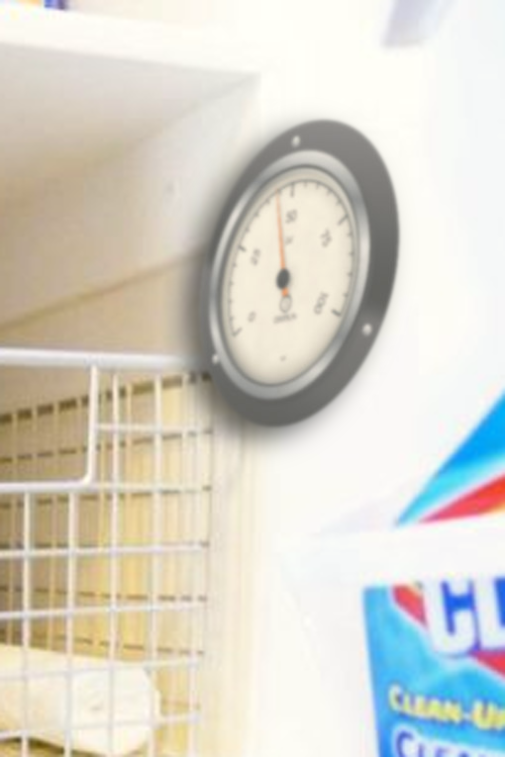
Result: 45
